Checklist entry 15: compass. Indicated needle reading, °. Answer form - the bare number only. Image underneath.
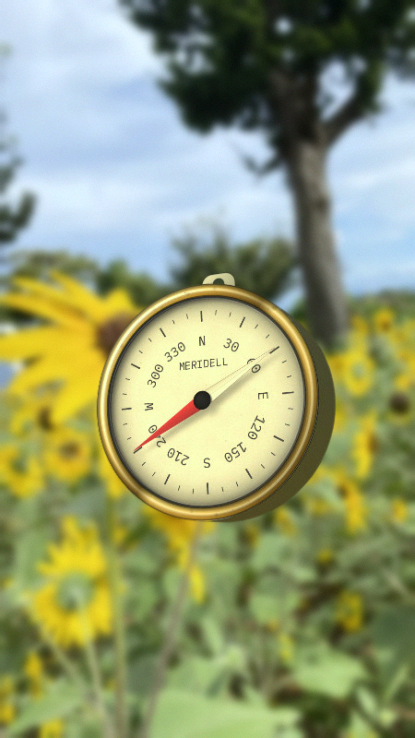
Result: 240
